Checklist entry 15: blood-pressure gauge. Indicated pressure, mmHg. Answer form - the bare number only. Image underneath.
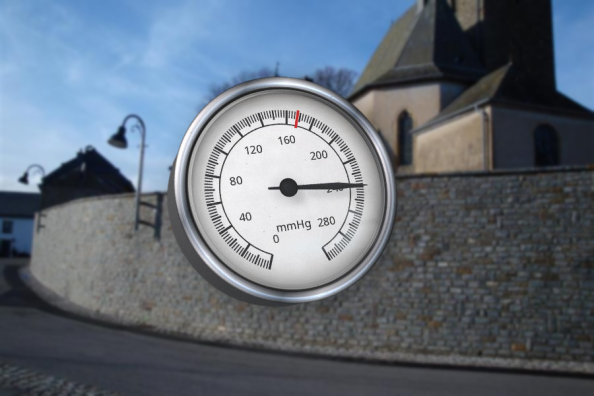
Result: 240
